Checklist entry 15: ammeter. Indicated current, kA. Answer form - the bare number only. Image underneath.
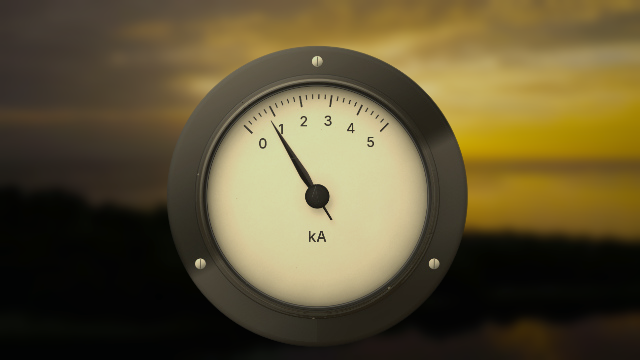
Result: 0.8
